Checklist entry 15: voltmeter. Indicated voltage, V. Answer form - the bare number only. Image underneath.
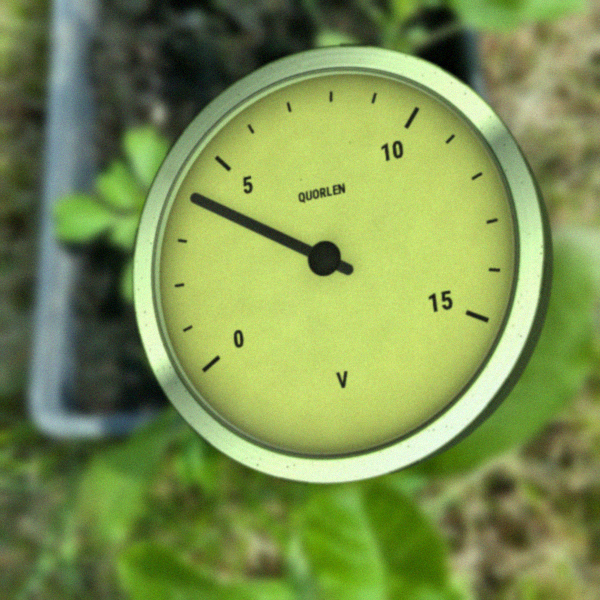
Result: 4
